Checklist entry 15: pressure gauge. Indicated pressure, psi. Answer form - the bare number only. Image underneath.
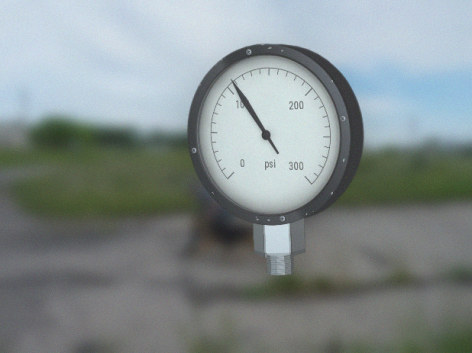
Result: 110
